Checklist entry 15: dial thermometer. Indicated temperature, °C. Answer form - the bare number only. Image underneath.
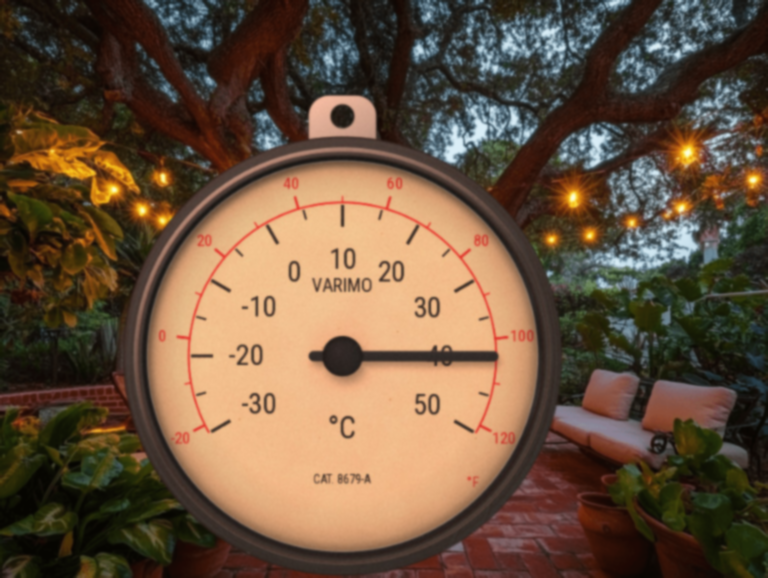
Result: 40
